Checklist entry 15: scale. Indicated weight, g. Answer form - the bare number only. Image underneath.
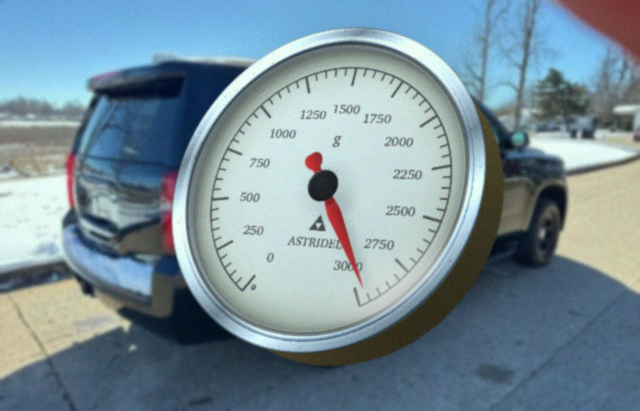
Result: 2950
